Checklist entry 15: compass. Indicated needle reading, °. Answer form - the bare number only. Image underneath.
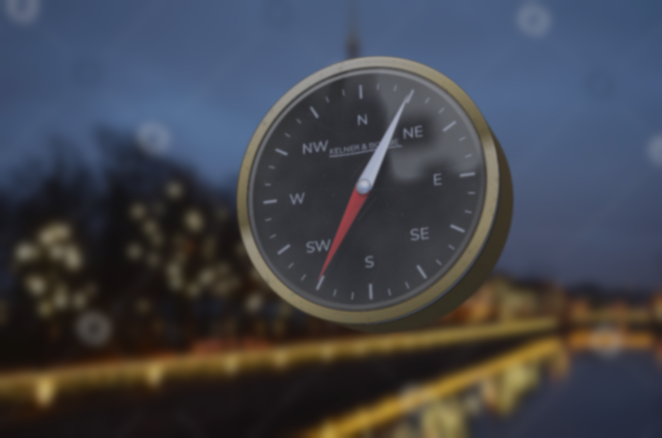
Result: 210
